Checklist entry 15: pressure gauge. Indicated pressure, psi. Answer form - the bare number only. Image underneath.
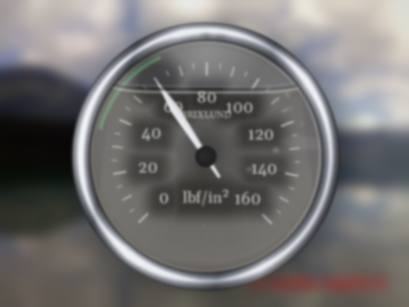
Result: 60
